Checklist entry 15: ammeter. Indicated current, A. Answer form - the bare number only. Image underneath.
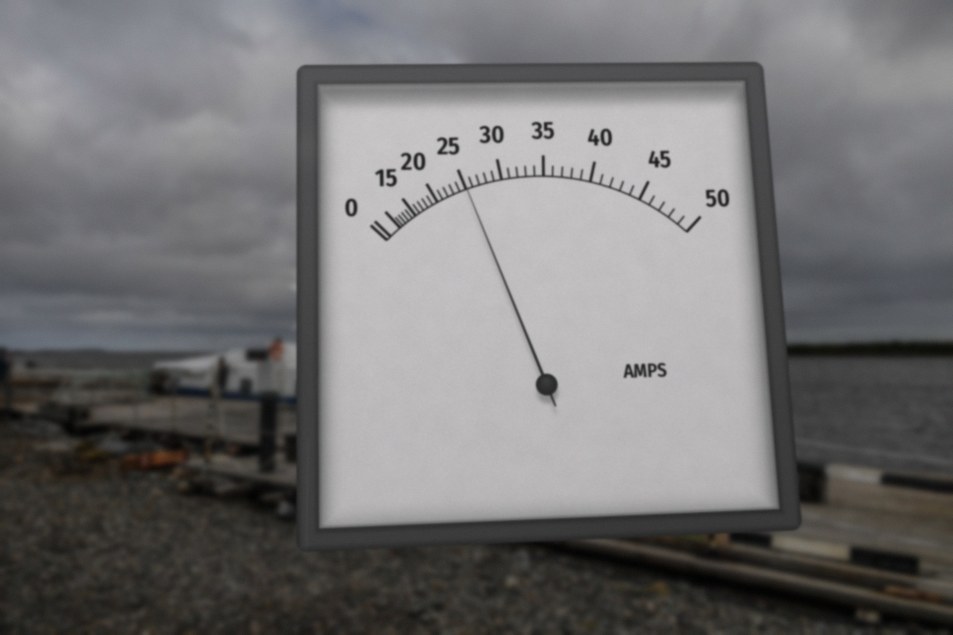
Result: 25
